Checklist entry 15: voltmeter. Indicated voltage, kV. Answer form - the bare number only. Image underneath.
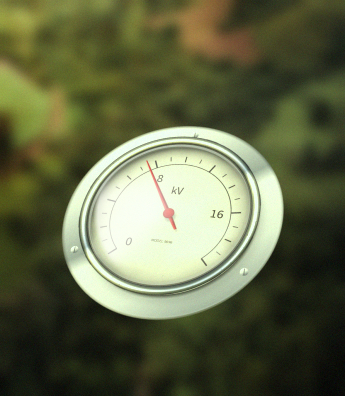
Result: 7.5
